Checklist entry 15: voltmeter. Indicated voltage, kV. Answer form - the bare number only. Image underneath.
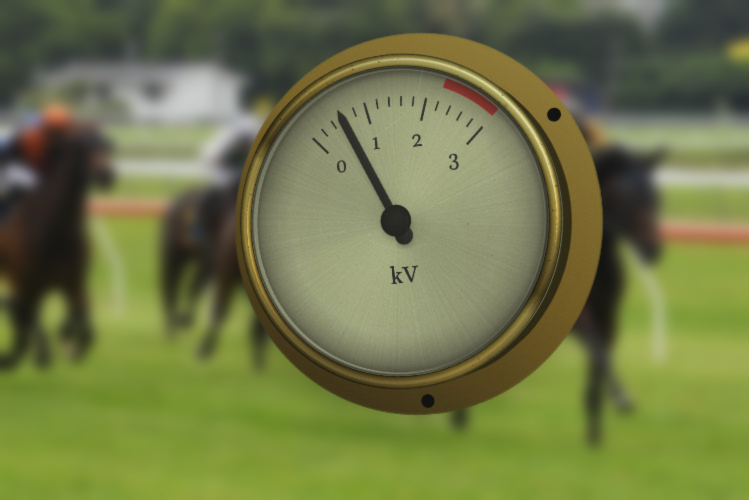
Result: 0.6
